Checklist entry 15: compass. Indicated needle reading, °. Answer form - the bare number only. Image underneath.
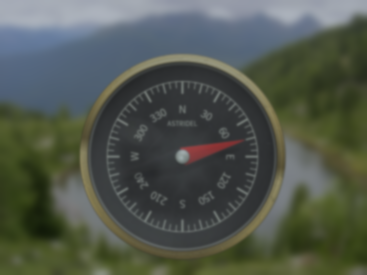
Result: 75
